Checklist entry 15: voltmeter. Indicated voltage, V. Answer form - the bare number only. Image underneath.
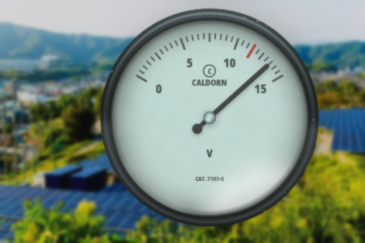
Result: 13.5
